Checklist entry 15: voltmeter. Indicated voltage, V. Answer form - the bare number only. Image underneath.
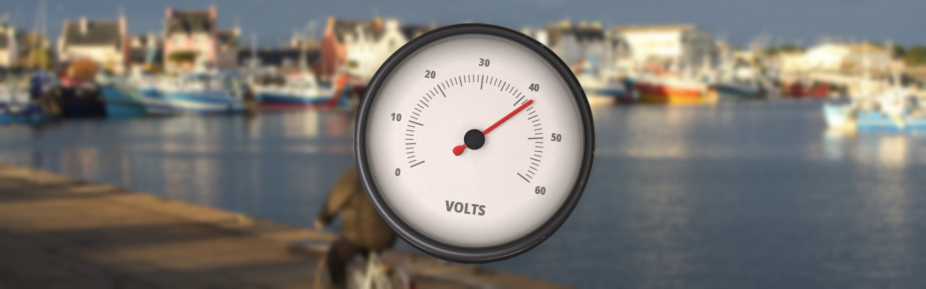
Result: 42
